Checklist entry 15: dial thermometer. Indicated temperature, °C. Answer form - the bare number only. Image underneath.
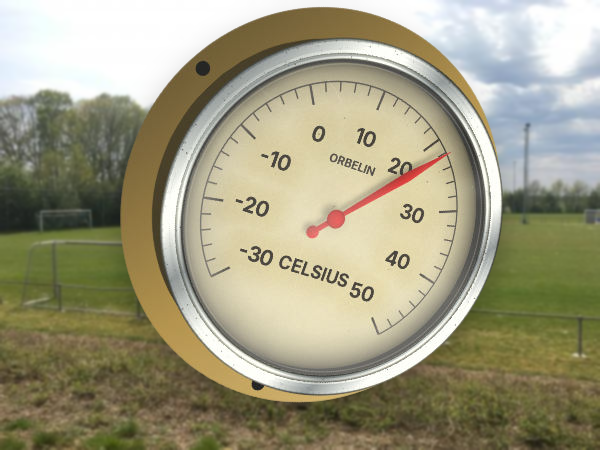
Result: 22
